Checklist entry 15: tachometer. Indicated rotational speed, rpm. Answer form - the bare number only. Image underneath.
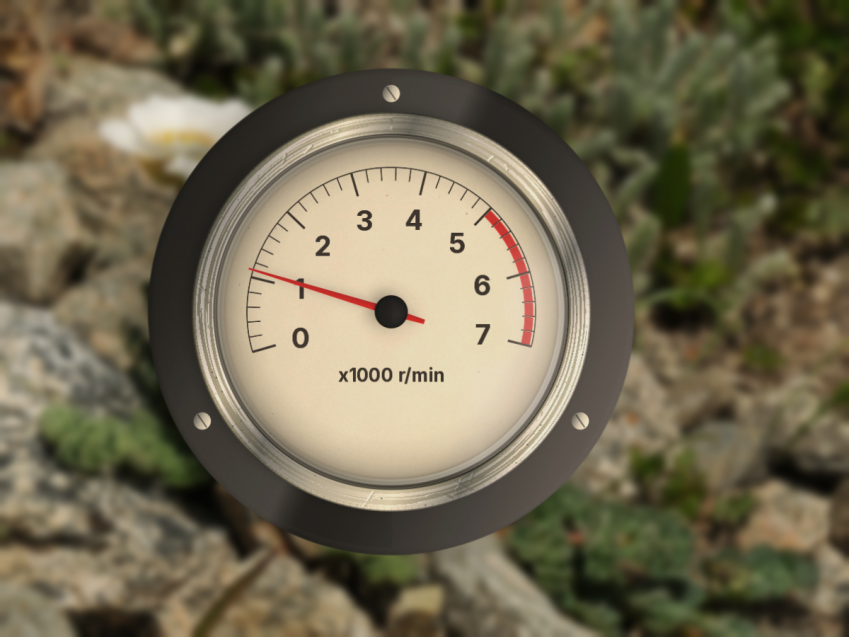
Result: 1100
